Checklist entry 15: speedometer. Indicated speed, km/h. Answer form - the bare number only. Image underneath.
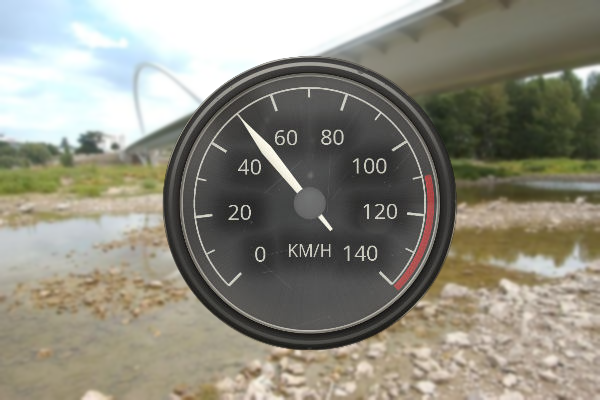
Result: 50
